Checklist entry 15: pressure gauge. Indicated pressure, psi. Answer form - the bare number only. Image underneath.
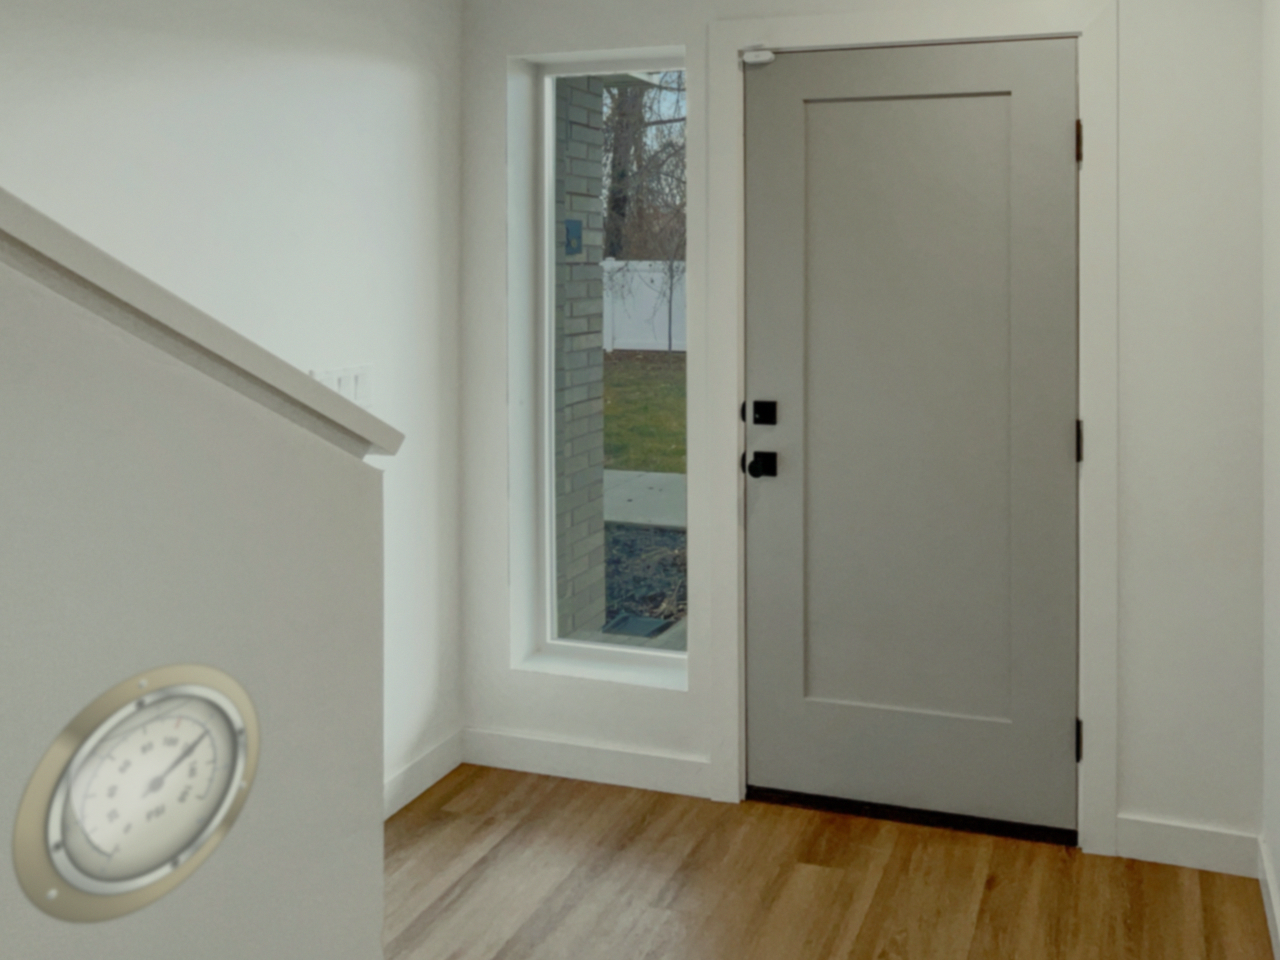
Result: 120
